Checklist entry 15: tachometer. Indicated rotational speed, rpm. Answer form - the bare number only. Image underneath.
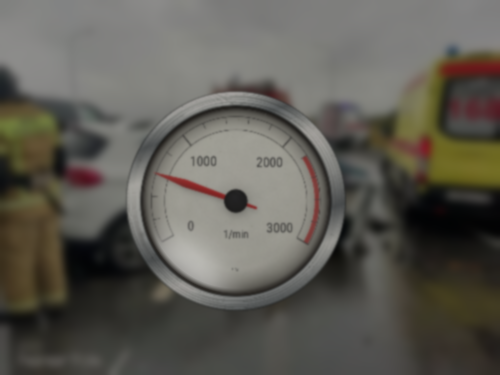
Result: 600
